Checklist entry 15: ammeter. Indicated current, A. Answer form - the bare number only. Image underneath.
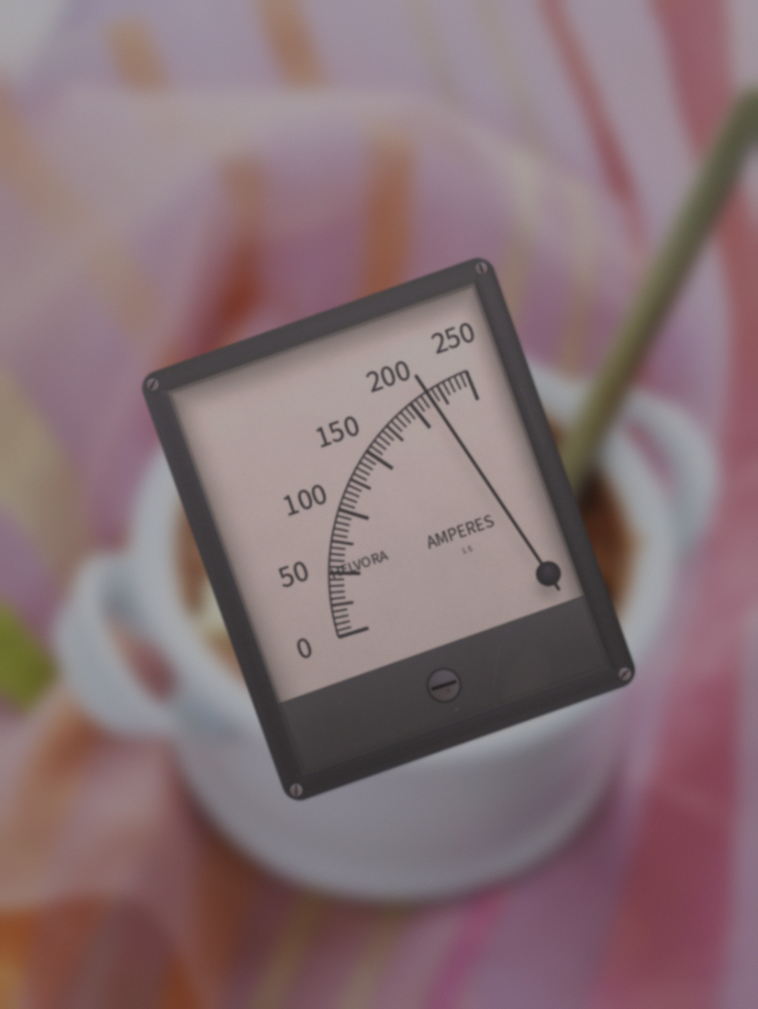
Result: 215
